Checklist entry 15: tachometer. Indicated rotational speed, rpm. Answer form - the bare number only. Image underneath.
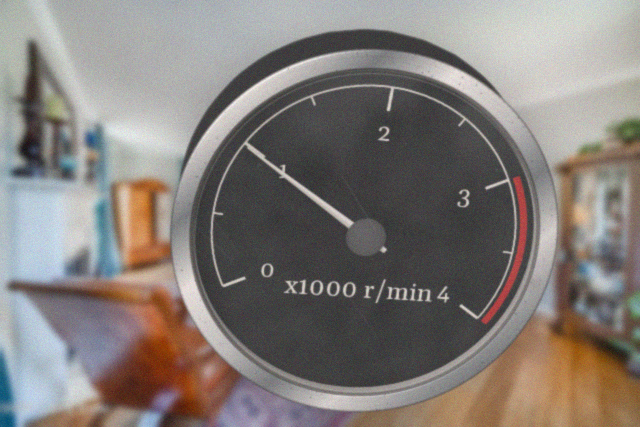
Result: 1000
